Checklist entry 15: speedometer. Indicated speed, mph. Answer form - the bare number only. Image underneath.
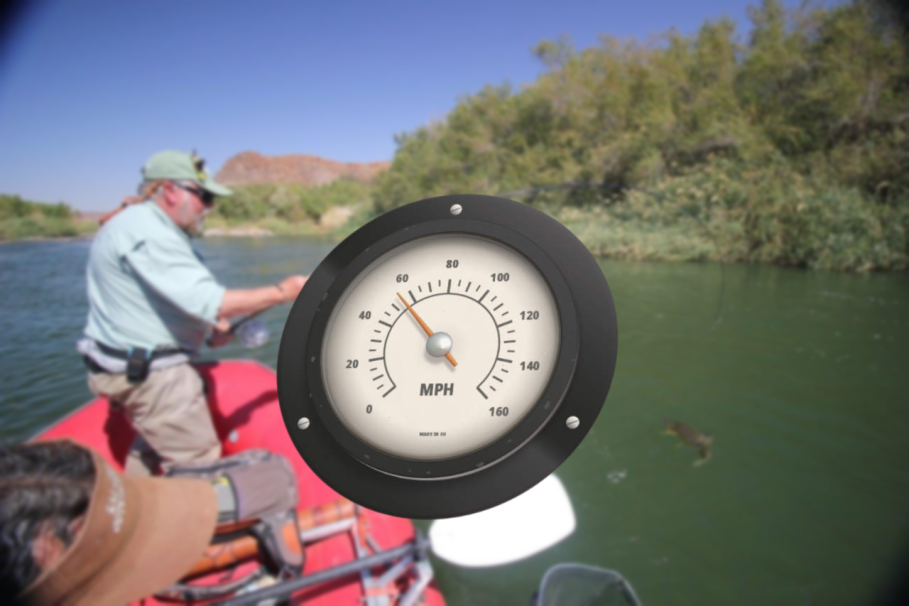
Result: 55
